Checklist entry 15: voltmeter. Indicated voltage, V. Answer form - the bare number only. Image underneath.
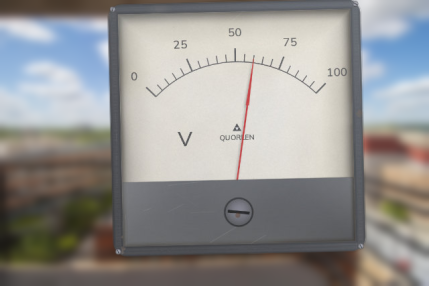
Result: 60
